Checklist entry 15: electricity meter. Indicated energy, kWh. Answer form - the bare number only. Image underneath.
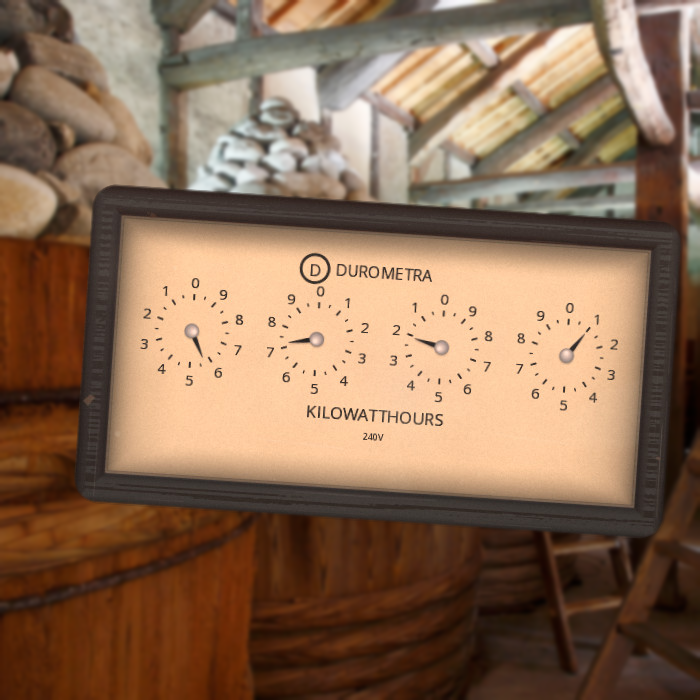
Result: 5721
